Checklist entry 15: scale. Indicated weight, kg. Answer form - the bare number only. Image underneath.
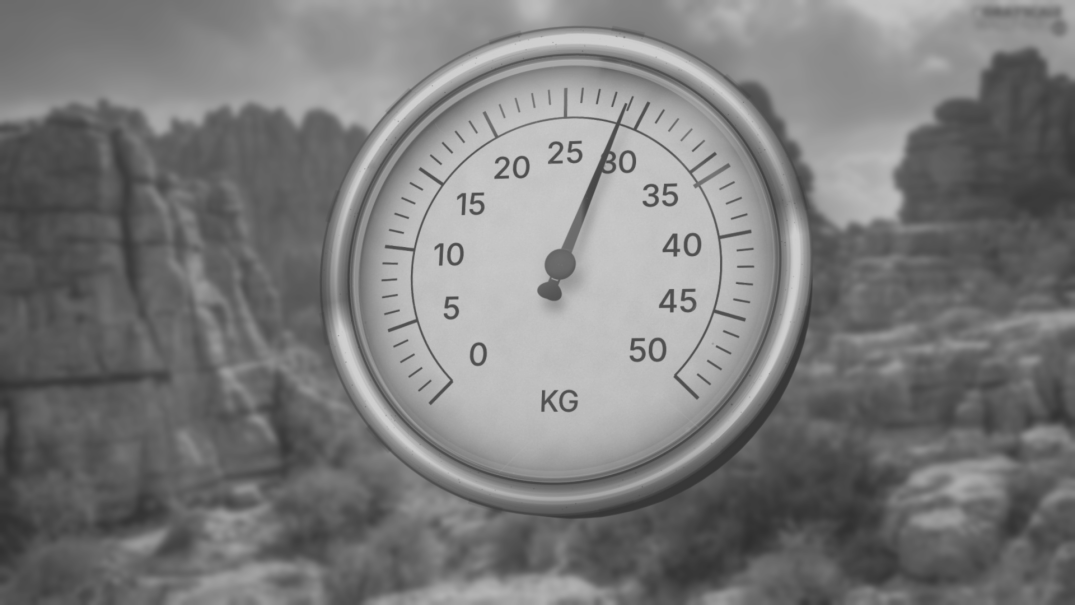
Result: 29
